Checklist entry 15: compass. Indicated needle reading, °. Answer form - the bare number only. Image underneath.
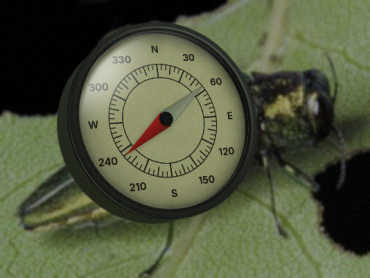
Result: 235
